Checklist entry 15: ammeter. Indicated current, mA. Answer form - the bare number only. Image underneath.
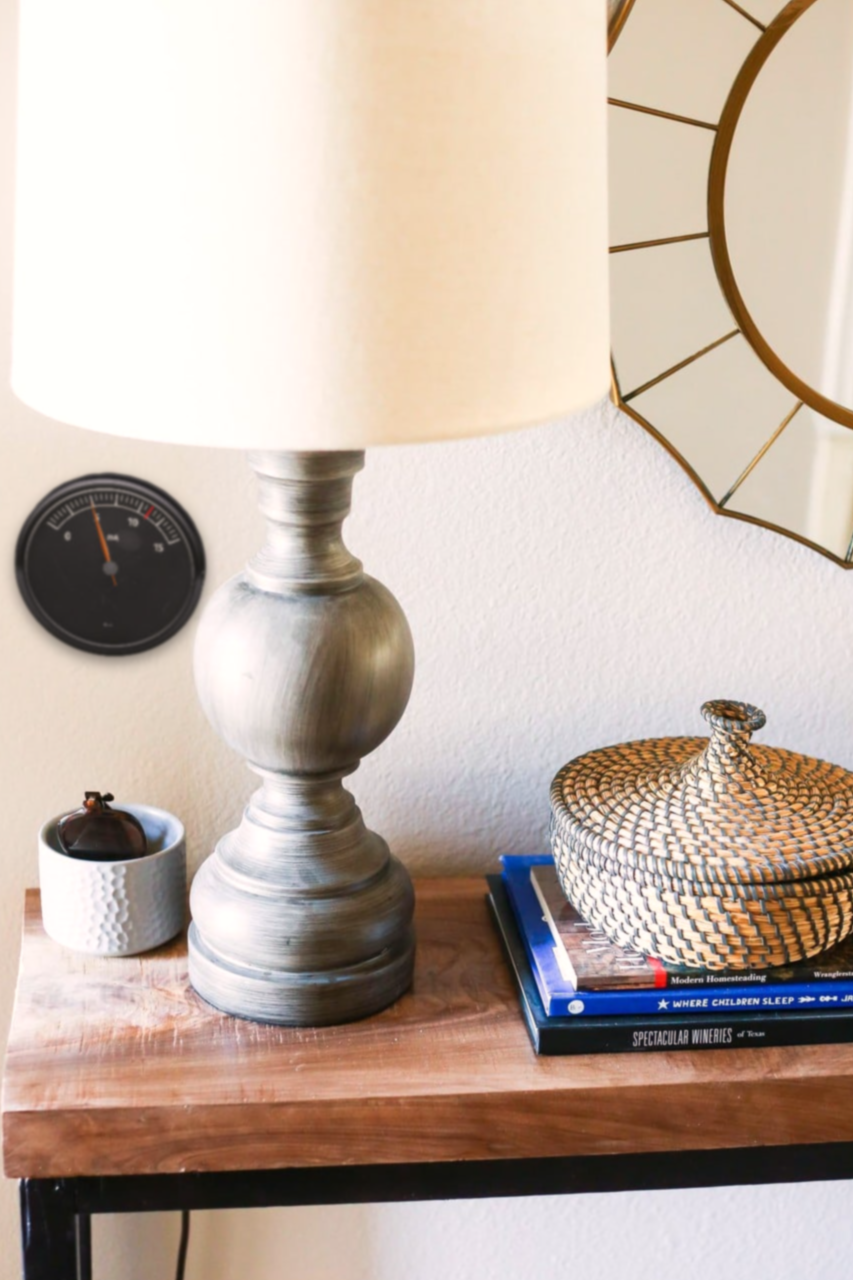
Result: 5
